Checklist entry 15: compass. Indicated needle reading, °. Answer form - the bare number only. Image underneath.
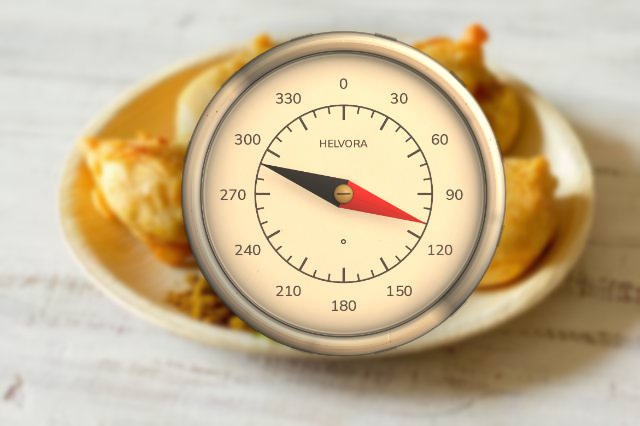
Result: 110
